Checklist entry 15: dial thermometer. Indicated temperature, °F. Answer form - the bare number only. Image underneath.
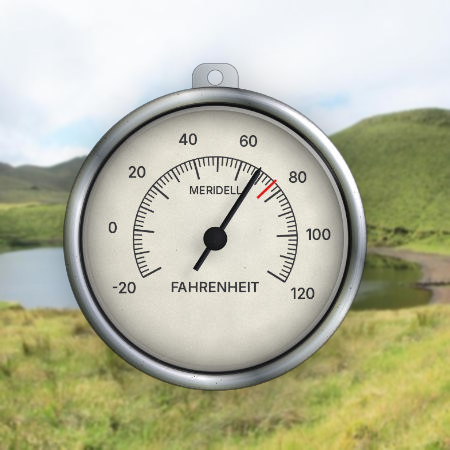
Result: 68
